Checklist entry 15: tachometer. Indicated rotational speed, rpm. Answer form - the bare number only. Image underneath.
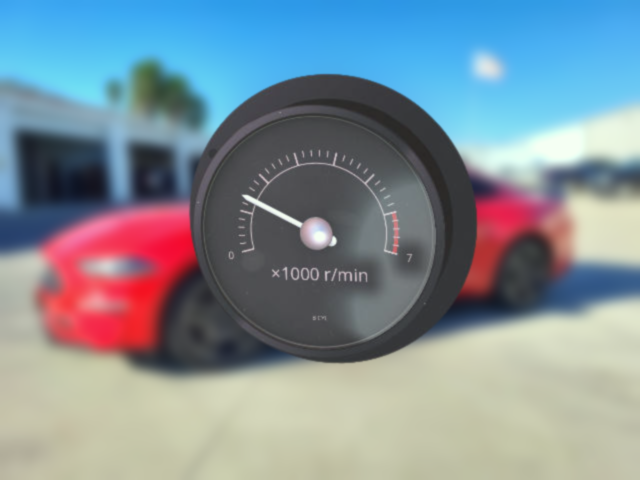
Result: 1400
